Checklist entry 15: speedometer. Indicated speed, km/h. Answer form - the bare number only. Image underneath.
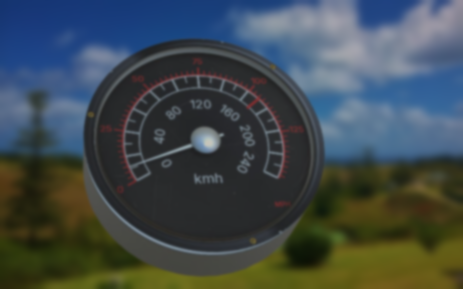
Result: 10
